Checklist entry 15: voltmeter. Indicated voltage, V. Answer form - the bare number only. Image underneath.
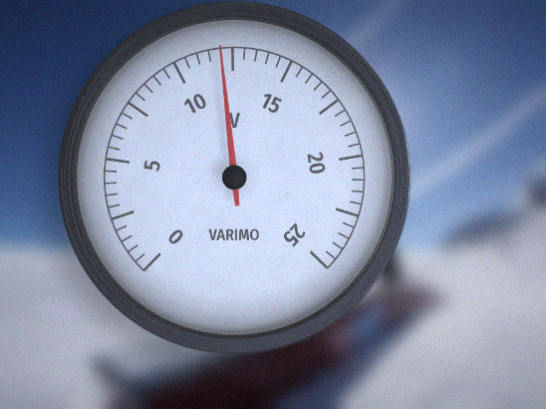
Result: 12
